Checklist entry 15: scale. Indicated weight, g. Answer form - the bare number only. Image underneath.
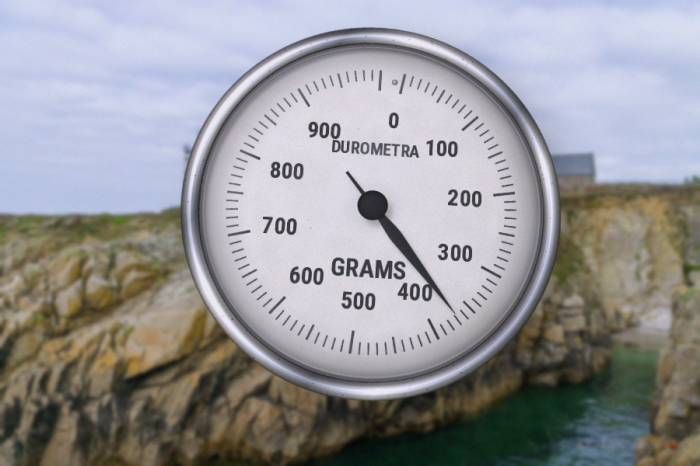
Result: 370
